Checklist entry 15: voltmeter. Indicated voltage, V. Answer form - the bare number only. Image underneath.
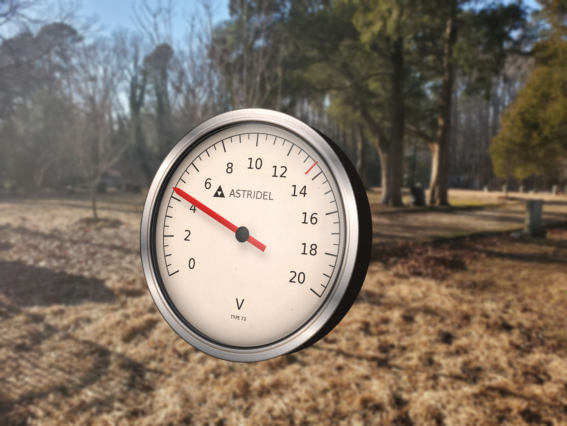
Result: 4.5
